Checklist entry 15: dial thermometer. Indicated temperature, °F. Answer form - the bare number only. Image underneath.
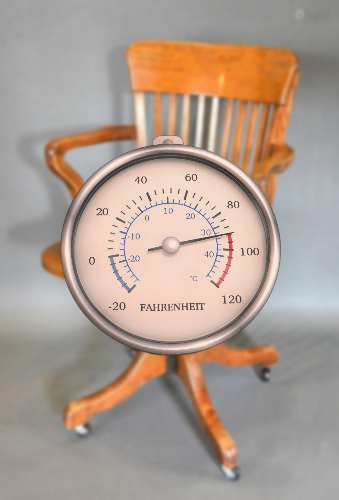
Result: 92
